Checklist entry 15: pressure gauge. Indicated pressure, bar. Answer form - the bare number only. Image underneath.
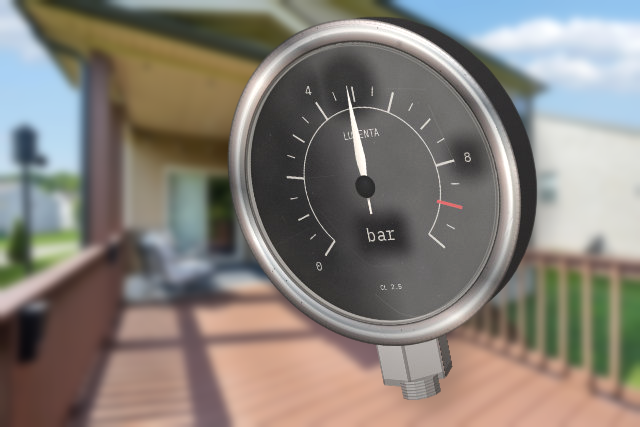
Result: 5
